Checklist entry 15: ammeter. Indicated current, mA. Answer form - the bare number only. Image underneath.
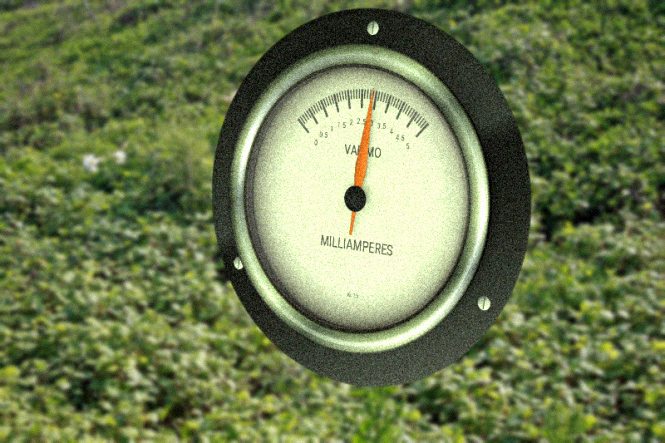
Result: 3
